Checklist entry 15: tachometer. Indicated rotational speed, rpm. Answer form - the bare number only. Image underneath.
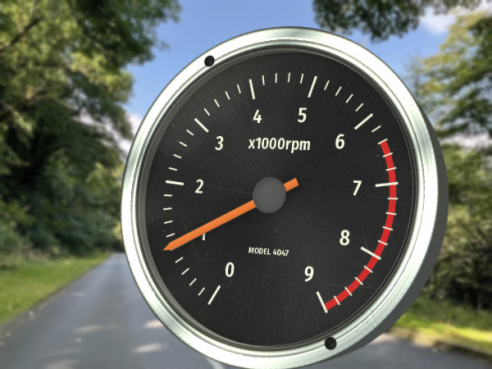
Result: 1000
